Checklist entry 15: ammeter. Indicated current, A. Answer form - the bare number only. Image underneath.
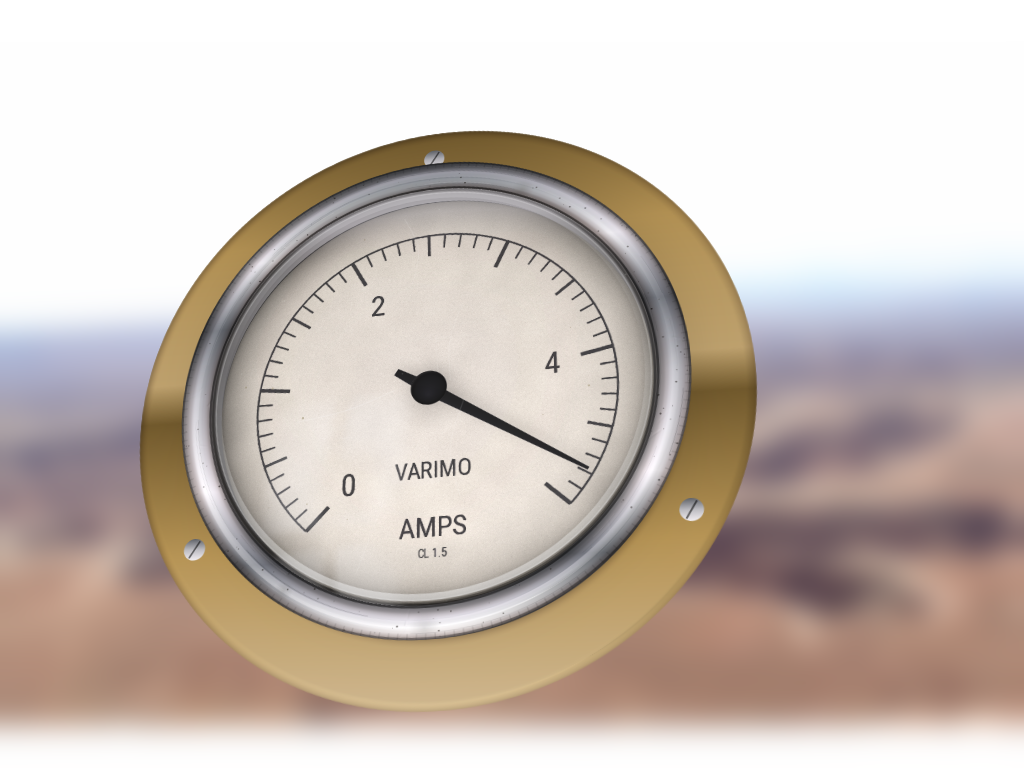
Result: 4.8
